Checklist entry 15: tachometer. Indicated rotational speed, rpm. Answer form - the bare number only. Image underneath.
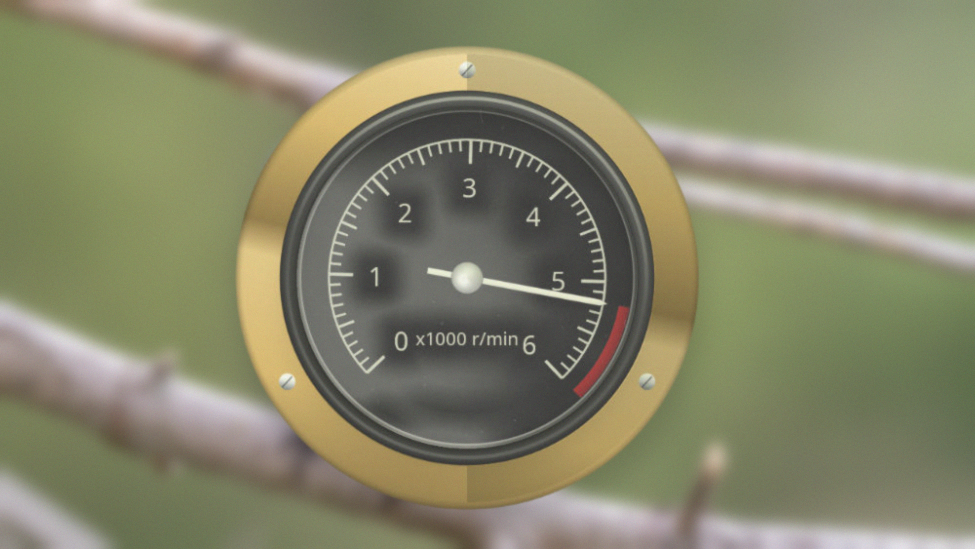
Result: 5200
